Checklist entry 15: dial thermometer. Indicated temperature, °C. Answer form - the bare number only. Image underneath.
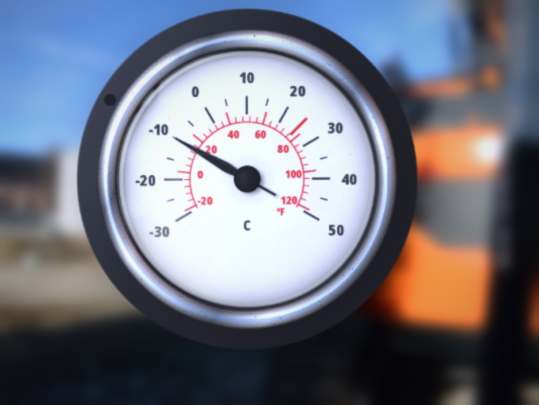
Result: -10
